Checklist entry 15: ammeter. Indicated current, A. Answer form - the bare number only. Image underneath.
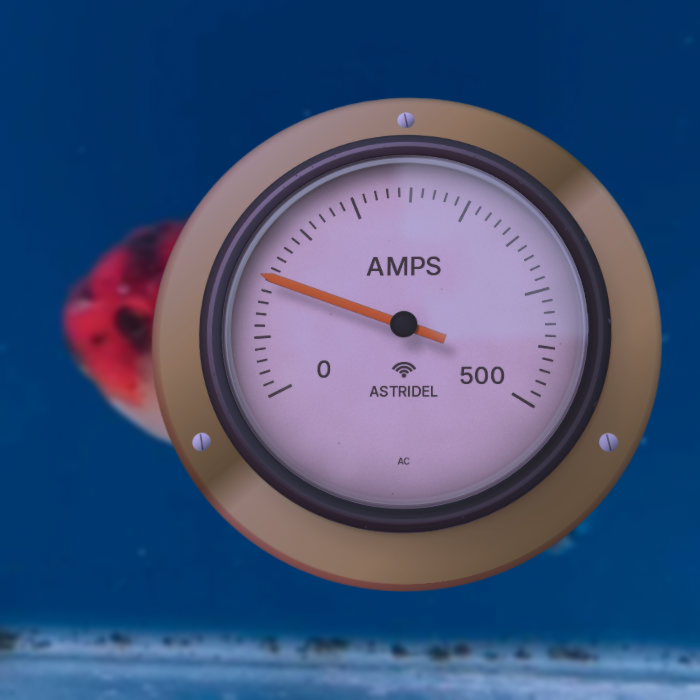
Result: 100
